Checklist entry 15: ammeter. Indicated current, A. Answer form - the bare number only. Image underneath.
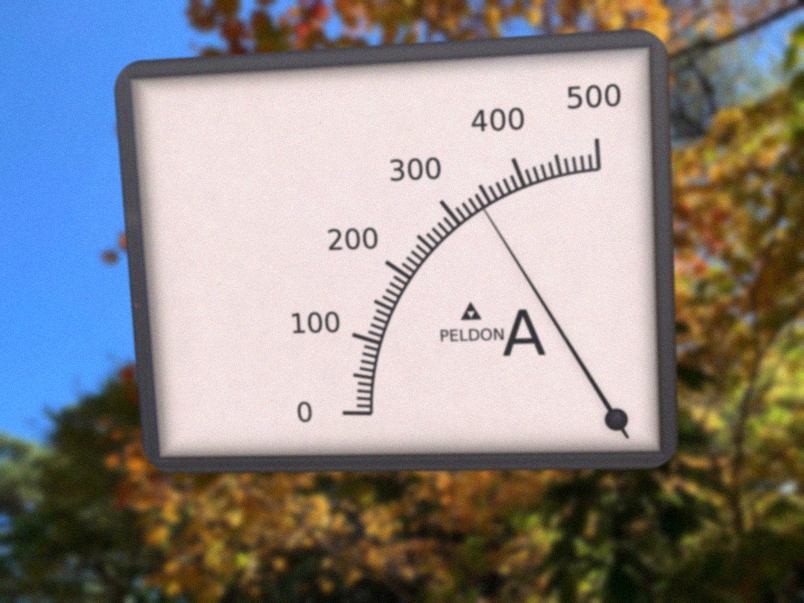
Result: 340
